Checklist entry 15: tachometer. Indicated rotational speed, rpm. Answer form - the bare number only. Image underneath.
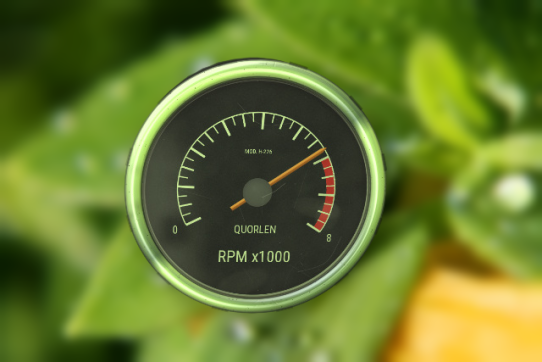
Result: 5750
